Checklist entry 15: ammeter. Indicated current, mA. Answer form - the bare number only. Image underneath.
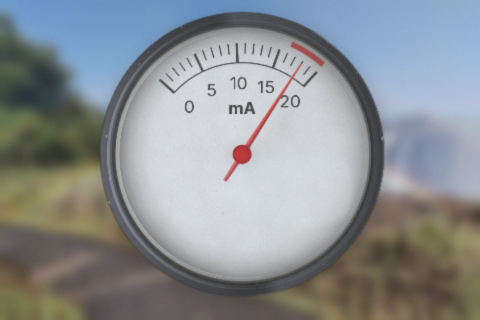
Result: 18
